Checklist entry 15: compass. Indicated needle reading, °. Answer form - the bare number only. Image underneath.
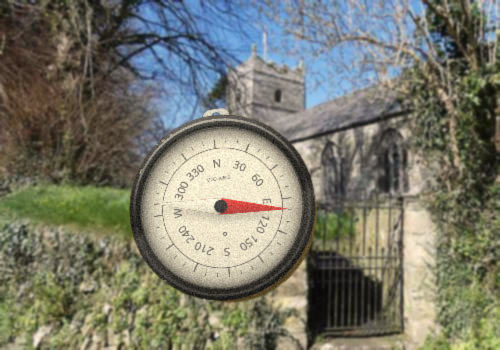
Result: 100
